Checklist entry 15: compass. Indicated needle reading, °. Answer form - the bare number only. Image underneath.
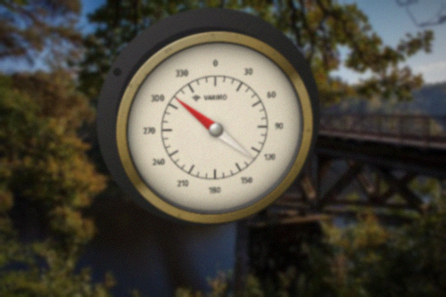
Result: 310
